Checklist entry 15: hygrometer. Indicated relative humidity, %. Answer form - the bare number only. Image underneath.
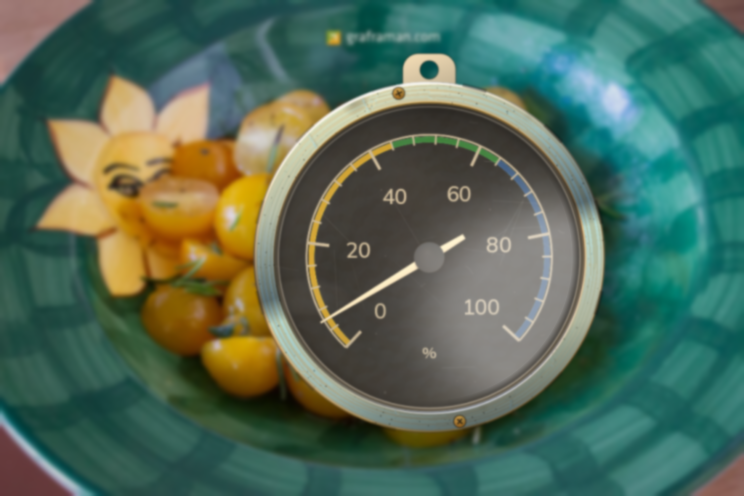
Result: 6
